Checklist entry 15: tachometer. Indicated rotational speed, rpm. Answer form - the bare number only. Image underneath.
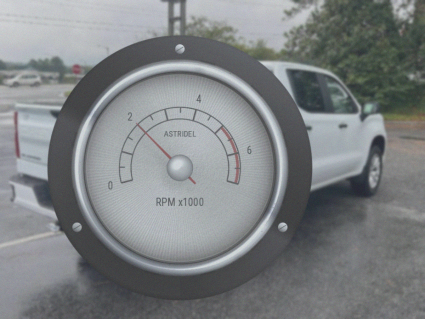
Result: 2000
